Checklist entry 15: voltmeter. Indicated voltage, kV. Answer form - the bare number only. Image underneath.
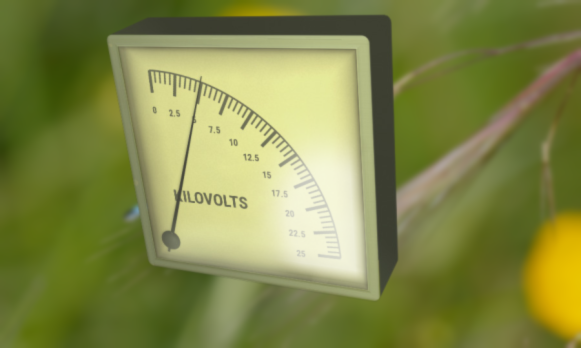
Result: 5
